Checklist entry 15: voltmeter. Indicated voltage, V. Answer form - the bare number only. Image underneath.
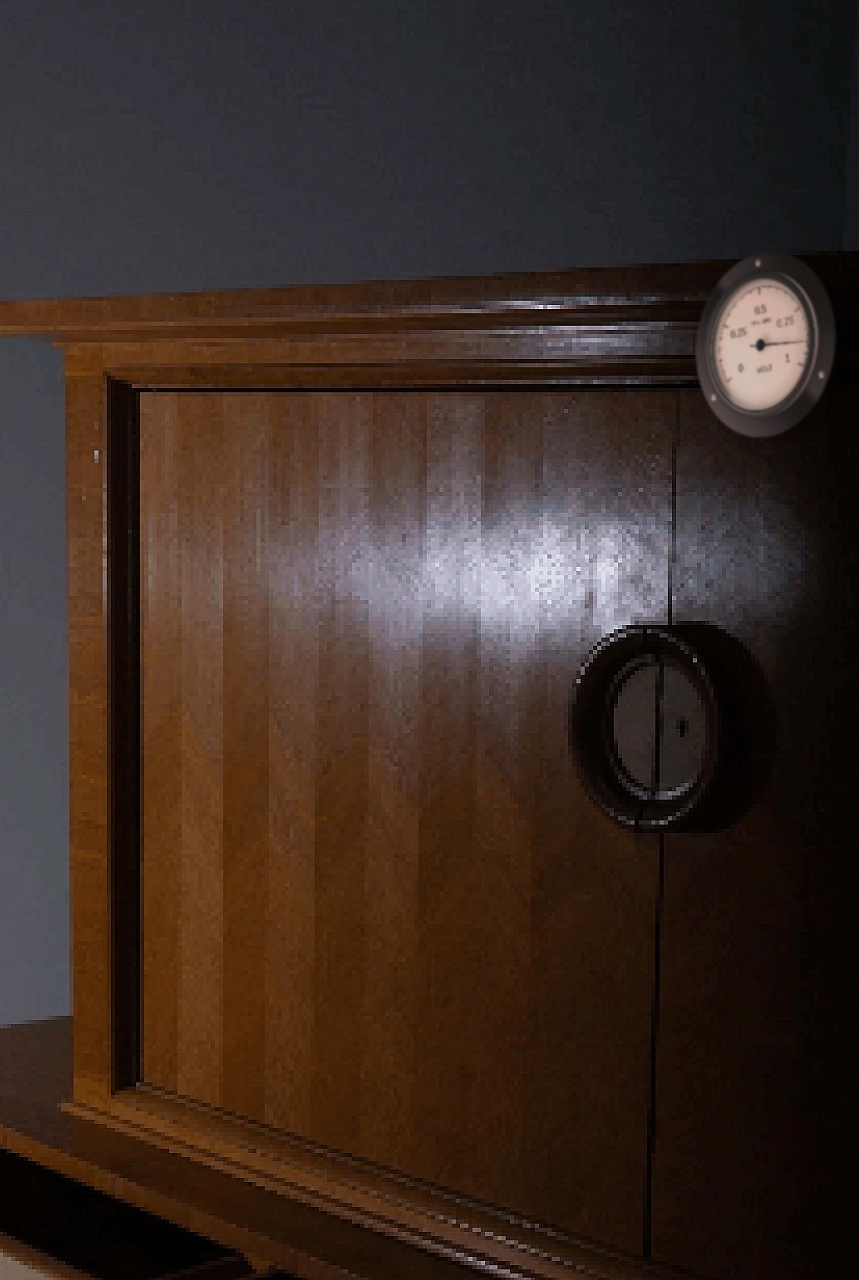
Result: 0.9
